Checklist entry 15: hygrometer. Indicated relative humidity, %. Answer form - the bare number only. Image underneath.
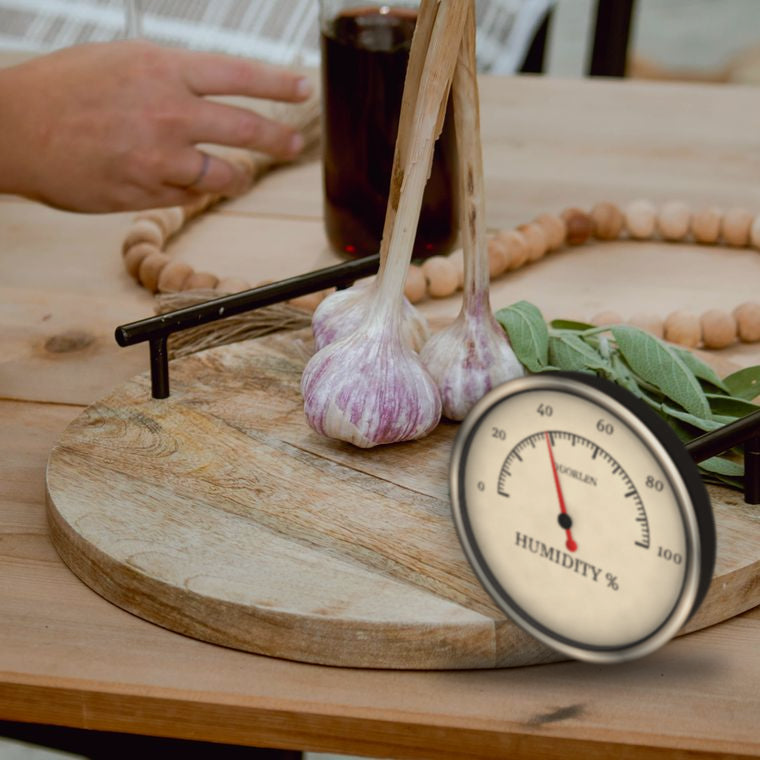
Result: 40
